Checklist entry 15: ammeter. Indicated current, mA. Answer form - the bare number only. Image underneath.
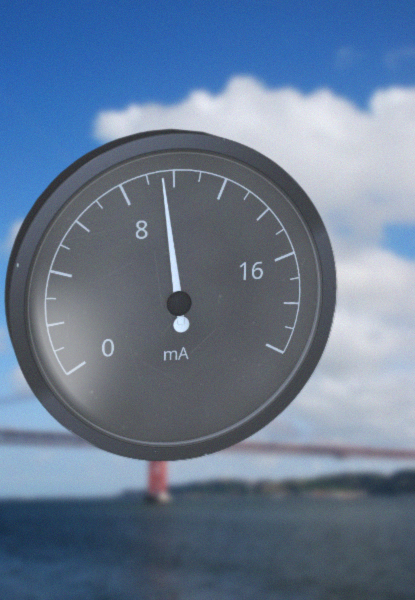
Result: 9.5
